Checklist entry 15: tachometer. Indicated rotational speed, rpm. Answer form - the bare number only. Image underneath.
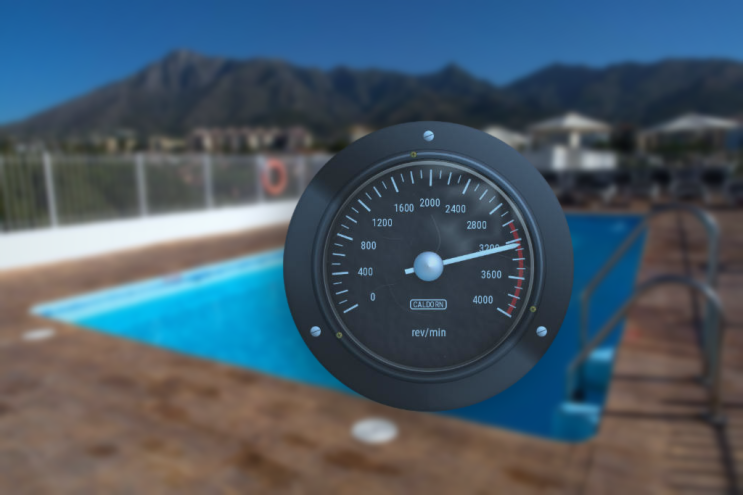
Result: 3250
